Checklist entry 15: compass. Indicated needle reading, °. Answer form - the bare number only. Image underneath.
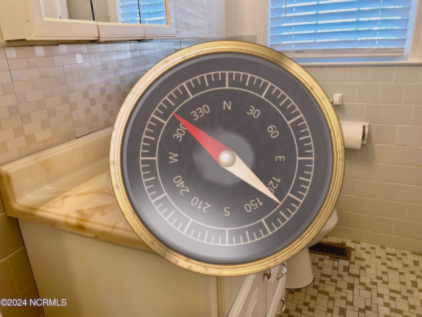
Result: 310
